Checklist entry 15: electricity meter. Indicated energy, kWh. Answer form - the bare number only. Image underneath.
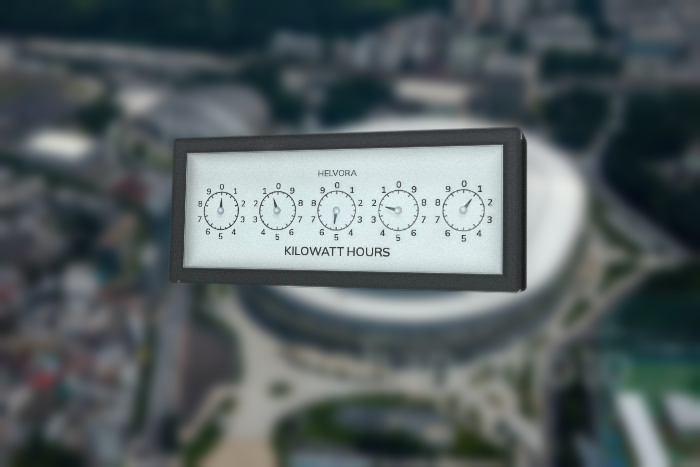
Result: 521
